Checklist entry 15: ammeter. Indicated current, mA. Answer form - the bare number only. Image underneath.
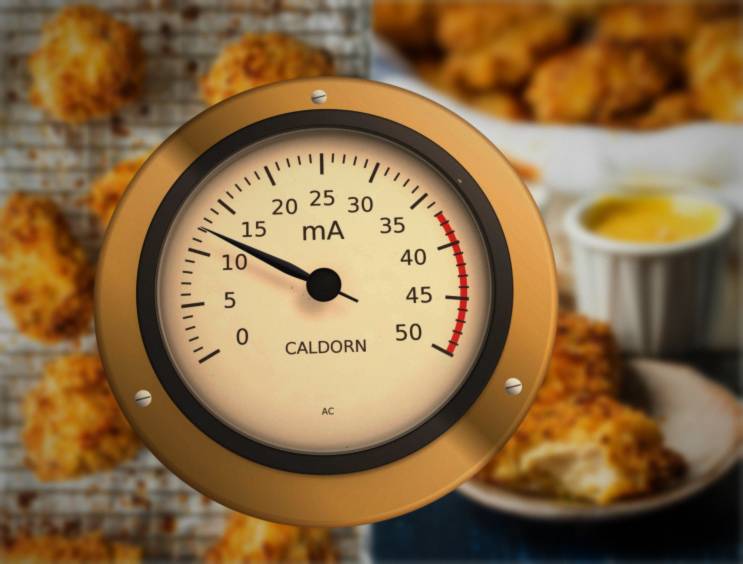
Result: 12
